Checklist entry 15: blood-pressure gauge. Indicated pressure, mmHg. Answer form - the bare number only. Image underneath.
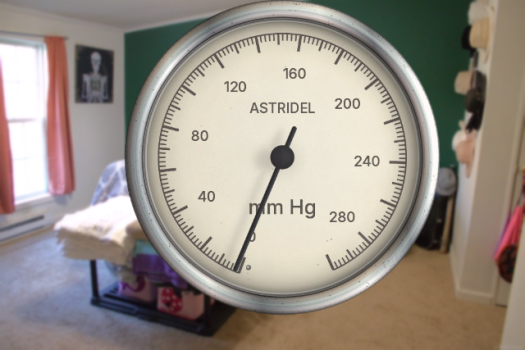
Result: 2
